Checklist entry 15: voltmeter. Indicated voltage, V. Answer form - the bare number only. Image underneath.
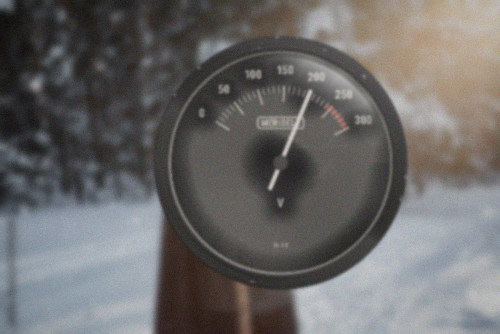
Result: 200
